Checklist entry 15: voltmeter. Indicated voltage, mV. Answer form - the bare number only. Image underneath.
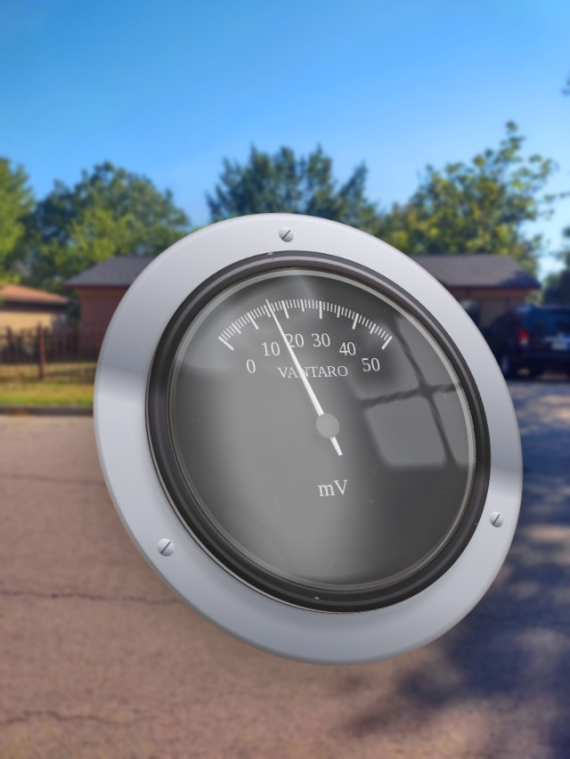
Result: 15
